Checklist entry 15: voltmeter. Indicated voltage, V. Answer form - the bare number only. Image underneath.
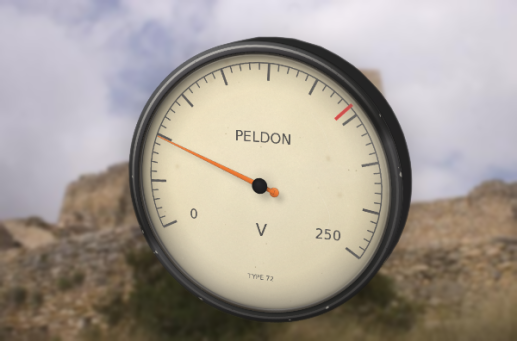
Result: 50
